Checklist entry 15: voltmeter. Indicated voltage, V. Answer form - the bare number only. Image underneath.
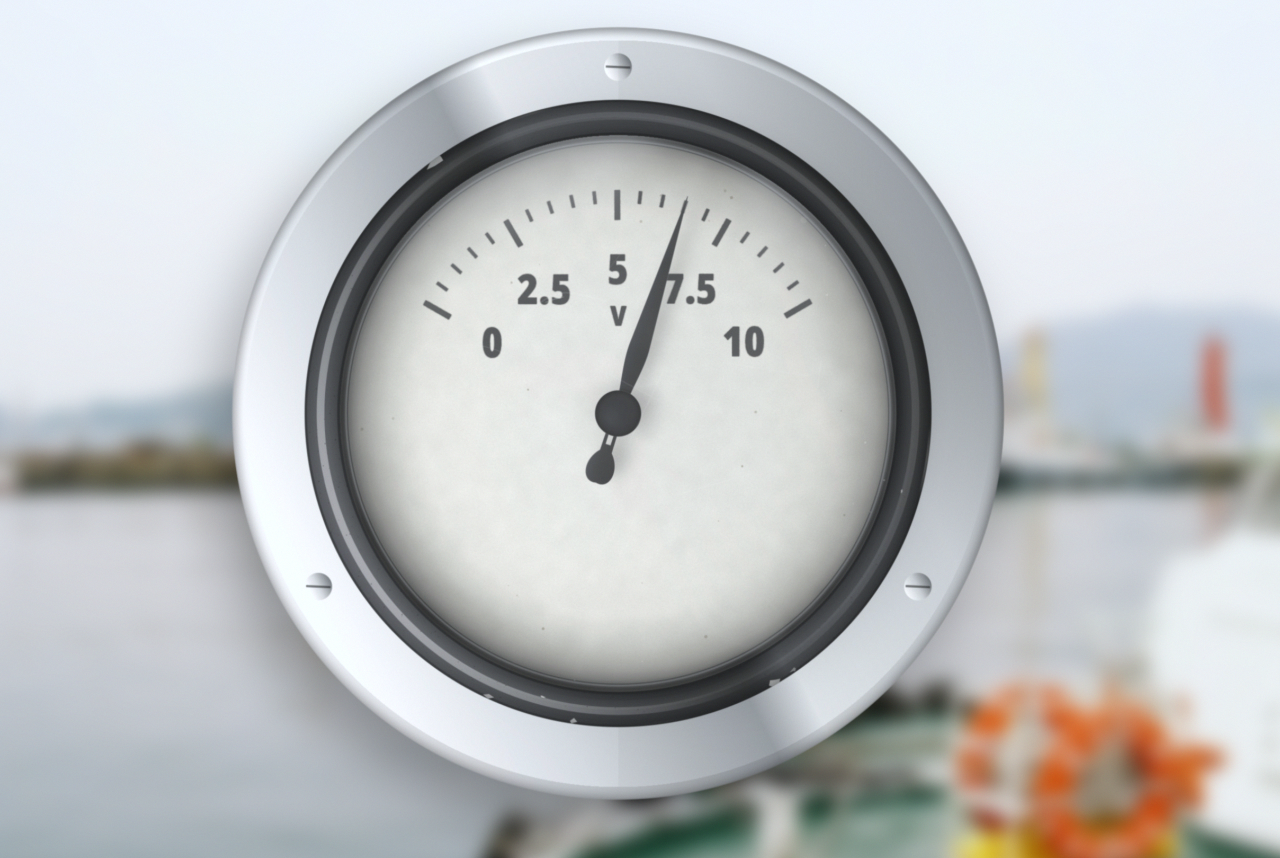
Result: 6.5
